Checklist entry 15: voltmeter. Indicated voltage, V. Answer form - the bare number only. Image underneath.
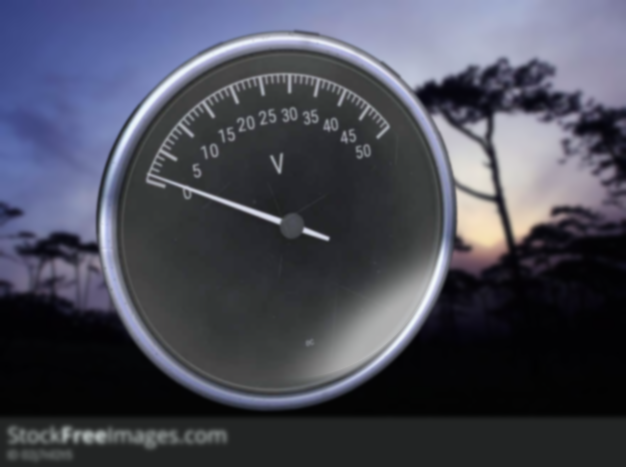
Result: 1
